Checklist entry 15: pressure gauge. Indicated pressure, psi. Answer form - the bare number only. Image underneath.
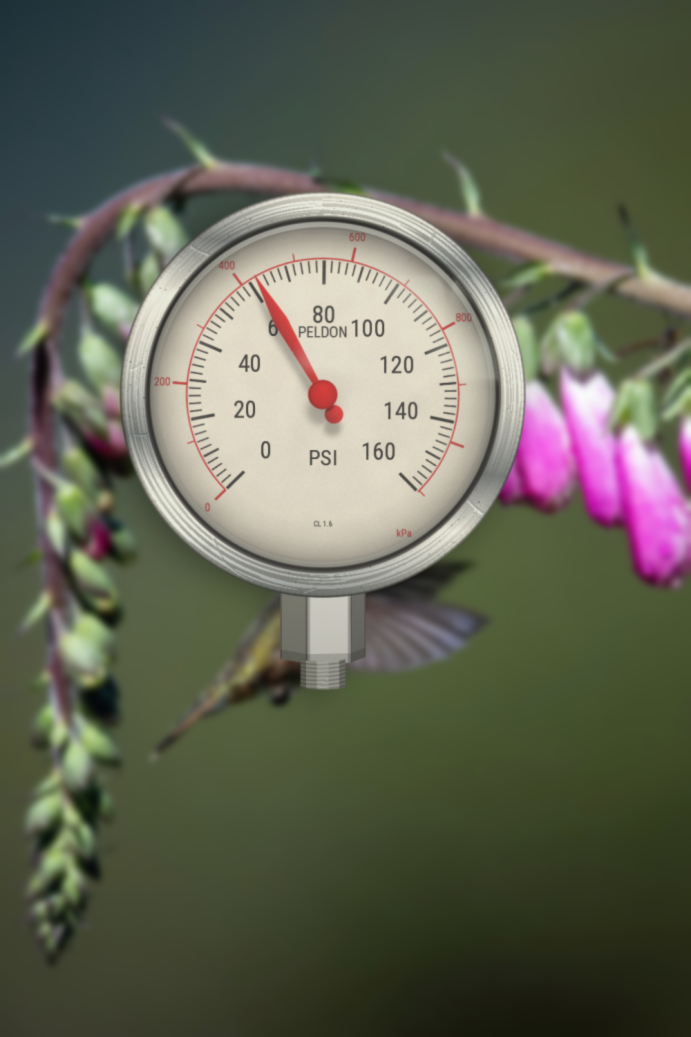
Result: 62
